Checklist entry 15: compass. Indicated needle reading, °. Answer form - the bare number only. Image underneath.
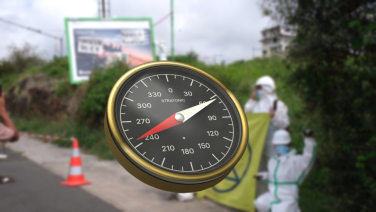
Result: 245
